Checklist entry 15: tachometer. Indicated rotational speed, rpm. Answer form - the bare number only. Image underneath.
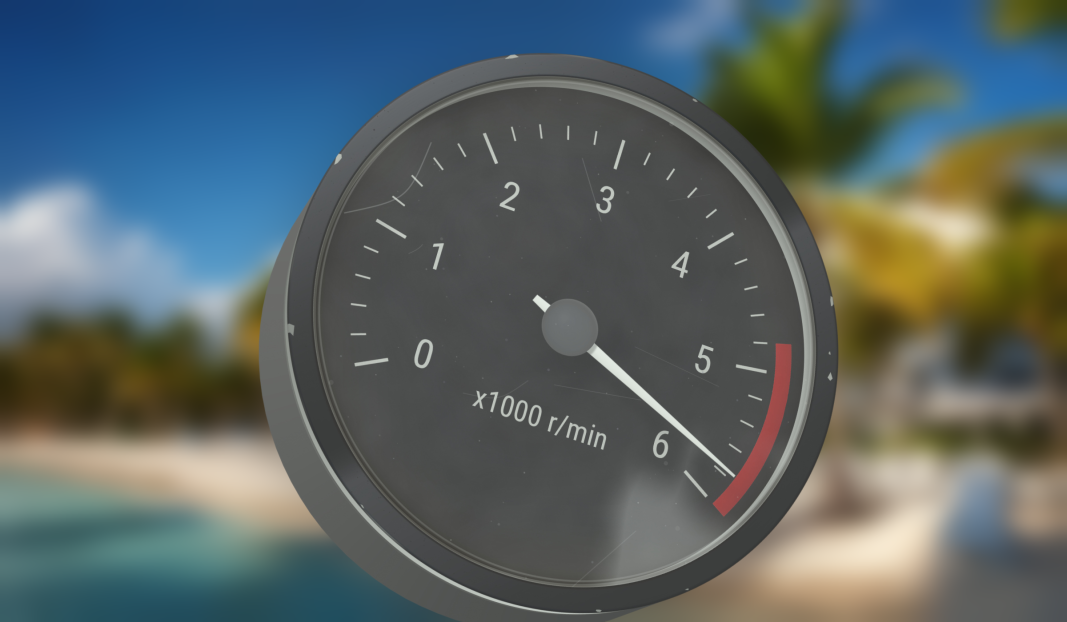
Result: 5800
